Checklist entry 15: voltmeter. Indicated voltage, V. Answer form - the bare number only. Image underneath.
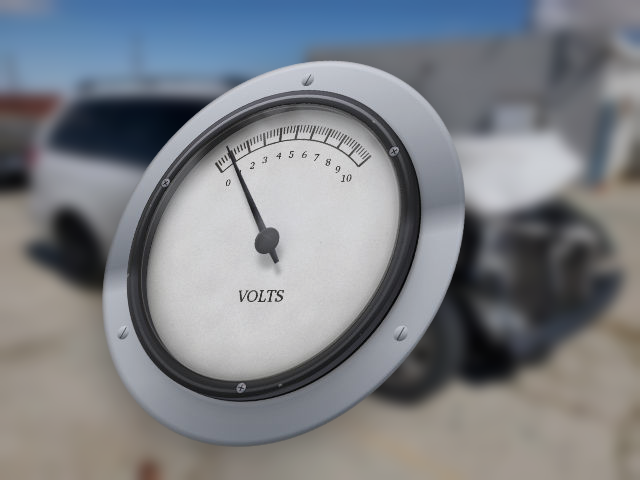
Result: 1
